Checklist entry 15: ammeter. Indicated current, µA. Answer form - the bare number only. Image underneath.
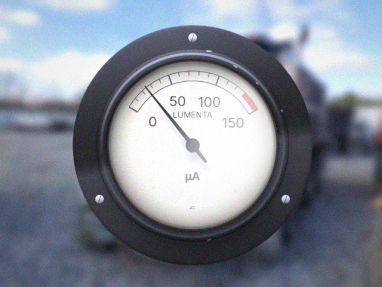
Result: 25
